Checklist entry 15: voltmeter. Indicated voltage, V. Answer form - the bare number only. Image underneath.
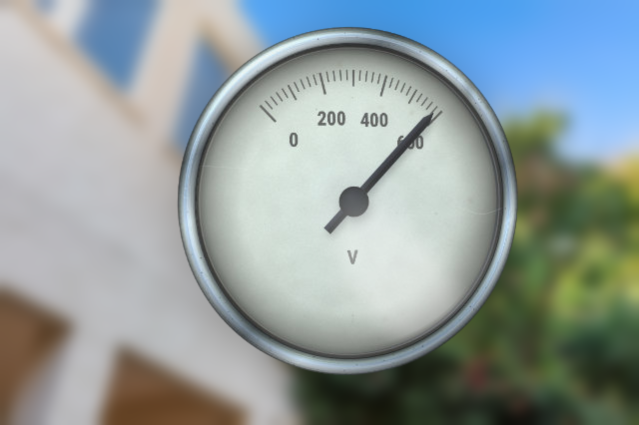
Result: 580
